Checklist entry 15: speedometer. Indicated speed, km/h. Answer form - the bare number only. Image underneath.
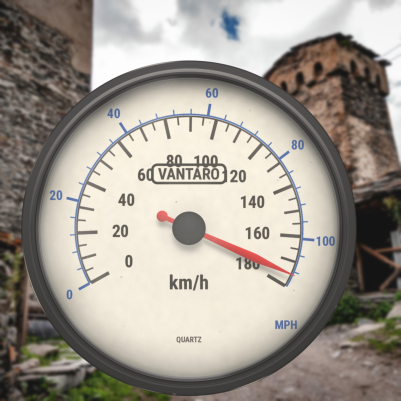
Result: 175
